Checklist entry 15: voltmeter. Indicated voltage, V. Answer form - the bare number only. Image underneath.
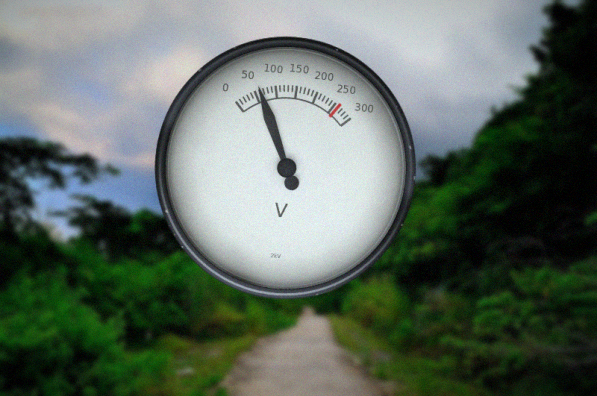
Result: 60
